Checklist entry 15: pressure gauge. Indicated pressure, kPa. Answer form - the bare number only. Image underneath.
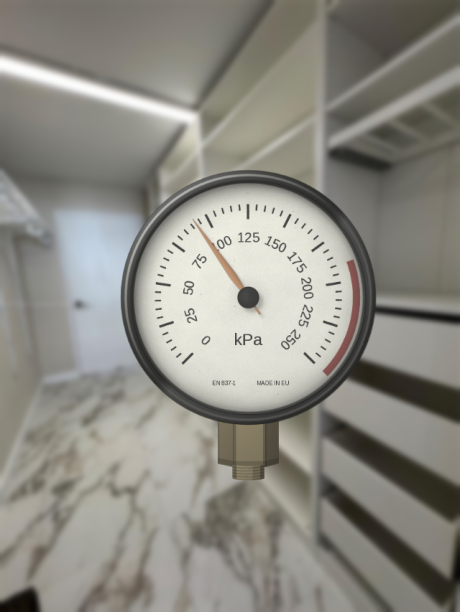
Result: 92.5
